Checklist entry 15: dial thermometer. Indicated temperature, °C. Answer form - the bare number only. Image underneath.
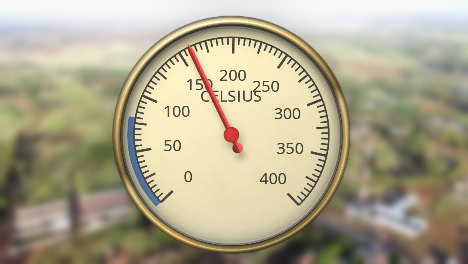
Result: 160
